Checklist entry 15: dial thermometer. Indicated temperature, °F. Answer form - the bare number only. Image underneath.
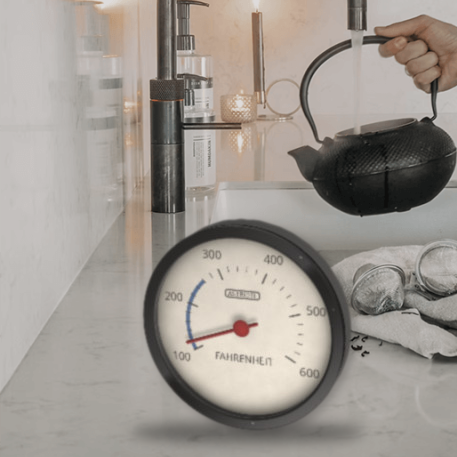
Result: 120
